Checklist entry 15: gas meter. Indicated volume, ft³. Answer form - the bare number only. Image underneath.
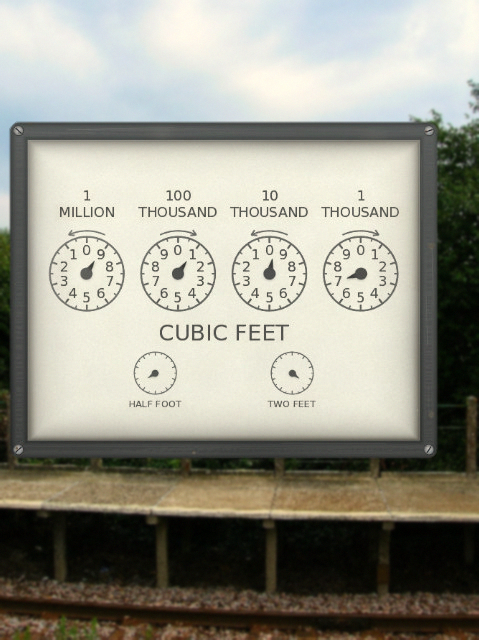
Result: 909700
